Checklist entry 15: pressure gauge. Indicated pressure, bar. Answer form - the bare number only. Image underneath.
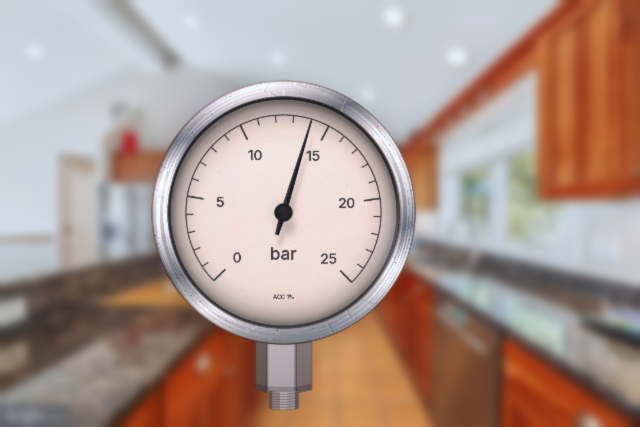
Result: 14
